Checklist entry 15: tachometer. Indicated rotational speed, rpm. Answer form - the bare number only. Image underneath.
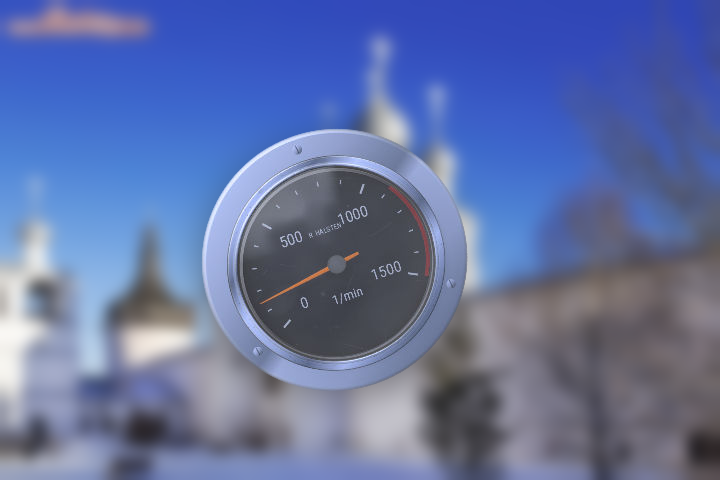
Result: 150
